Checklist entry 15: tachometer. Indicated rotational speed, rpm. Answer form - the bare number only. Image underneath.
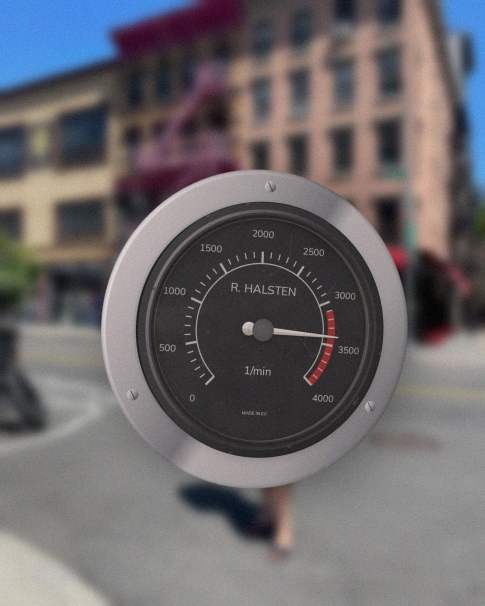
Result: 3400
